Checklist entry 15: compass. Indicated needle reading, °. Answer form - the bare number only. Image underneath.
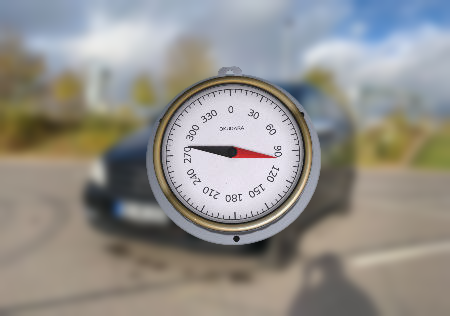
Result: 100
